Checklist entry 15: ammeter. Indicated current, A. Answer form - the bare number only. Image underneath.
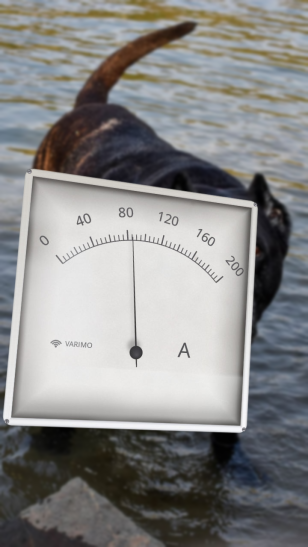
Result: 85
